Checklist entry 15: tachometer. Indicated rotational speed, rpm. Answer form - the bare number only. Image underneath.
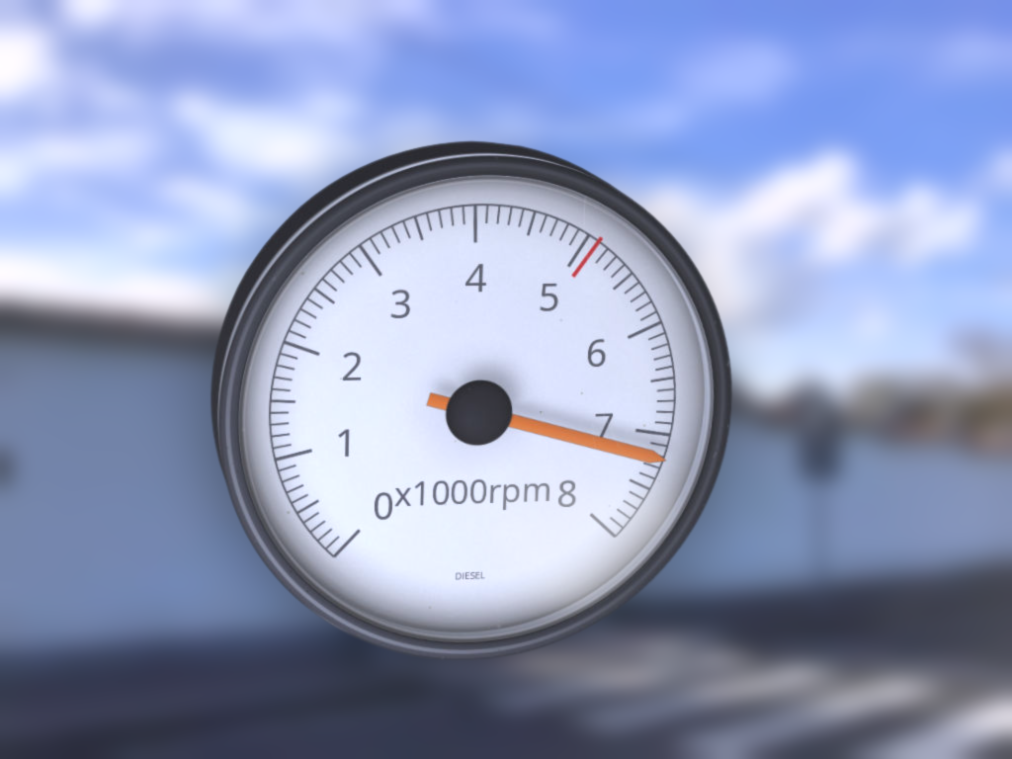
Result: 7200
